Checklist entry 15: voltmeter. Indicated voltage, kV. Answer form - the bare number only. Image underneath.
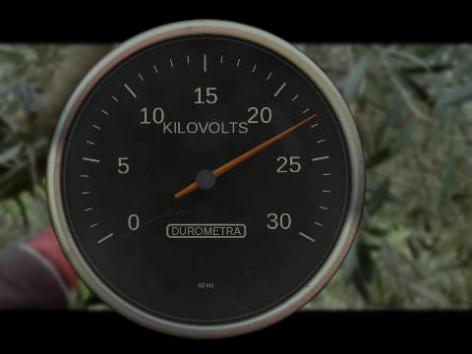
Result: 22.5
